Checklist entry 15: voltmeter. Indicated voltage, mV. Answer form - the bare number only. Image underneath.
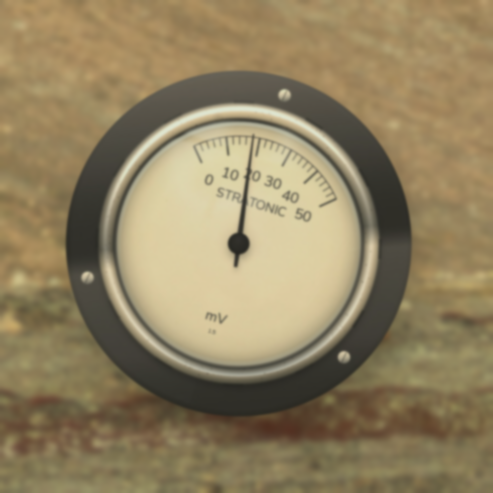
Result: 18
